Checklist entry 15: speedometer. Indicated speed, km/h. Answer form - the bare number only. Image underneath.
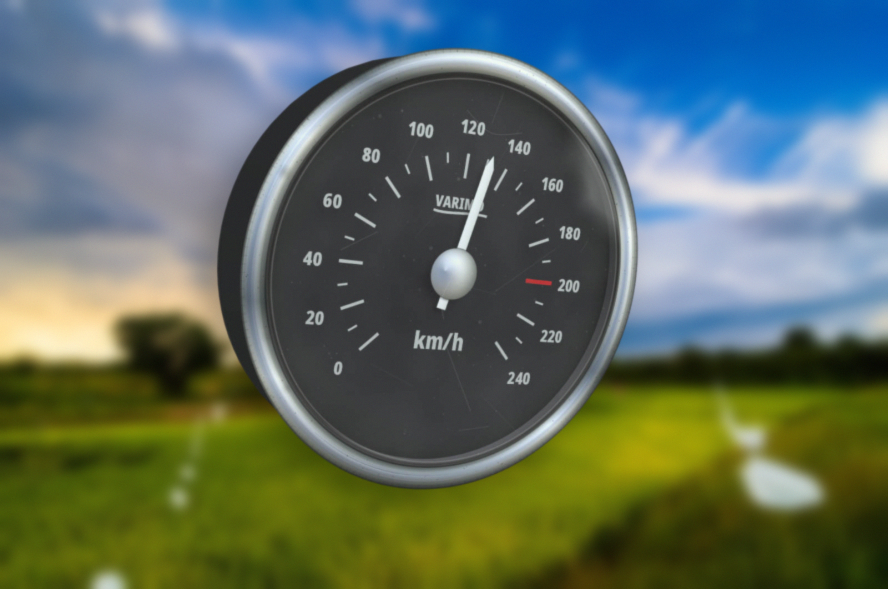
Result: 130
